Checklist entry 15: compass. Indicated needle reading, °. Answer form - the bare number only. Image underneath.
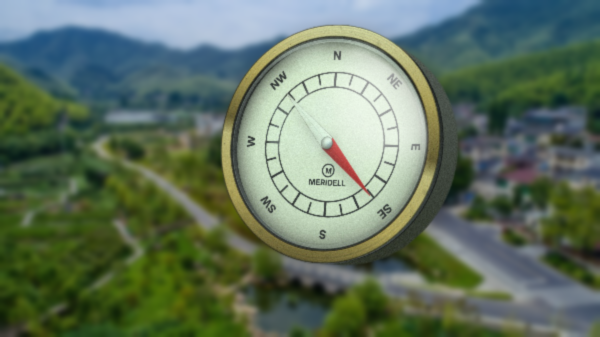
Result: 135
